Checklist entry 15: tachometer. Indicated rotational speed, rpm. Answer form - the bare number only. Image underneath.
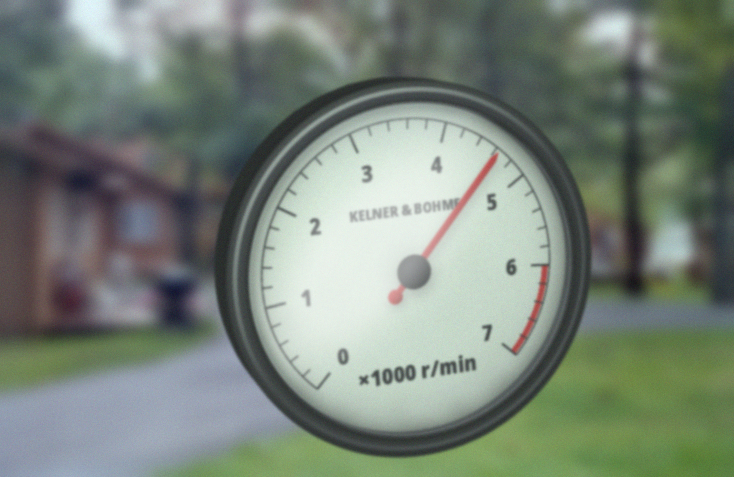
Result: 4600
